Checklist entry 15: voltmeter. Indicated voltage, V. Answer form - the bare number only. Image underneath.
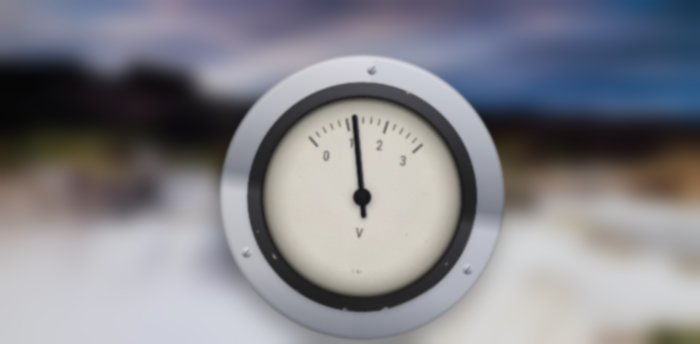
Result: 1.2
